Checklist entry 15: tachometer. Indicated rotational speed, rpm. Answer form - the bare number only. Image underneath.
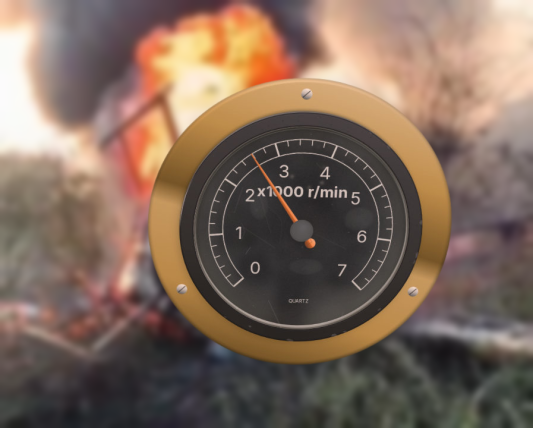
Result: 2600
